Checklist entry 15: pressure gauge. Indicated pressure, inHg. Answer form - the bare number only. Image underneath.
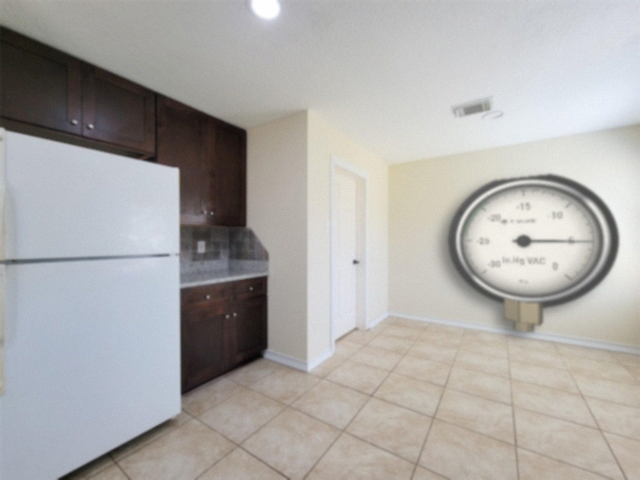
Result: -5
